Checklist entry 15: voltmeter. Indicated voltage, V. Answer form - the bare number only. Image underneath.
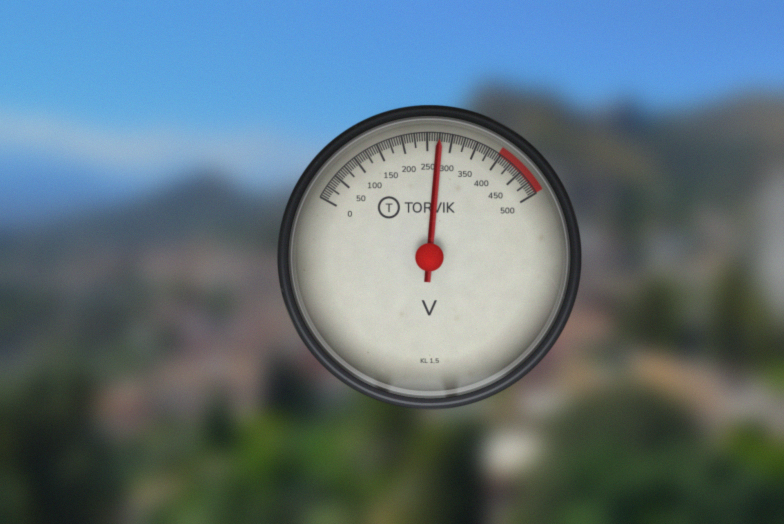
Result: 275
